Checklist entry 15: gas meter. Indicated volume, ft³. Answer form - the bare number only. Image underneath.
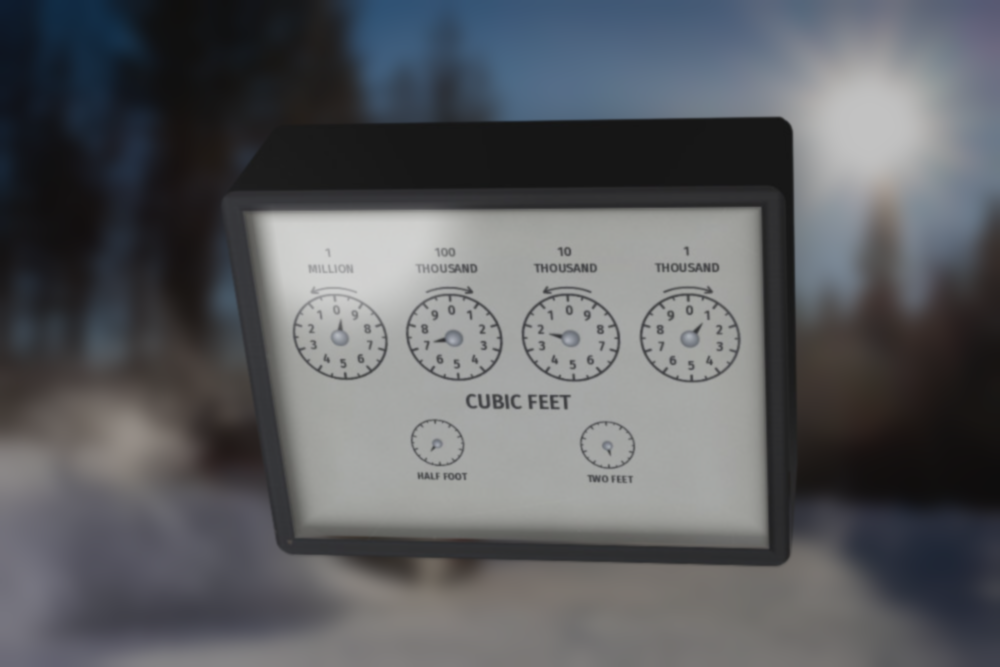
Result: 972100
